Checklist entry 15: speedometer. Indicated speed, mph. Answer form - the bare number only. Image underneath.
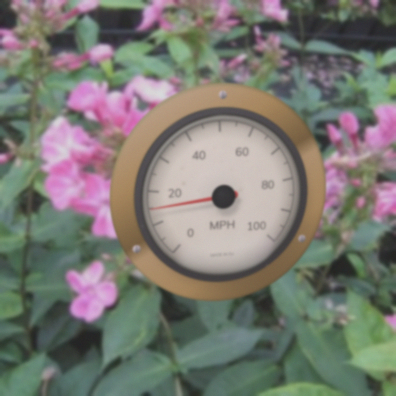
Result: 15
